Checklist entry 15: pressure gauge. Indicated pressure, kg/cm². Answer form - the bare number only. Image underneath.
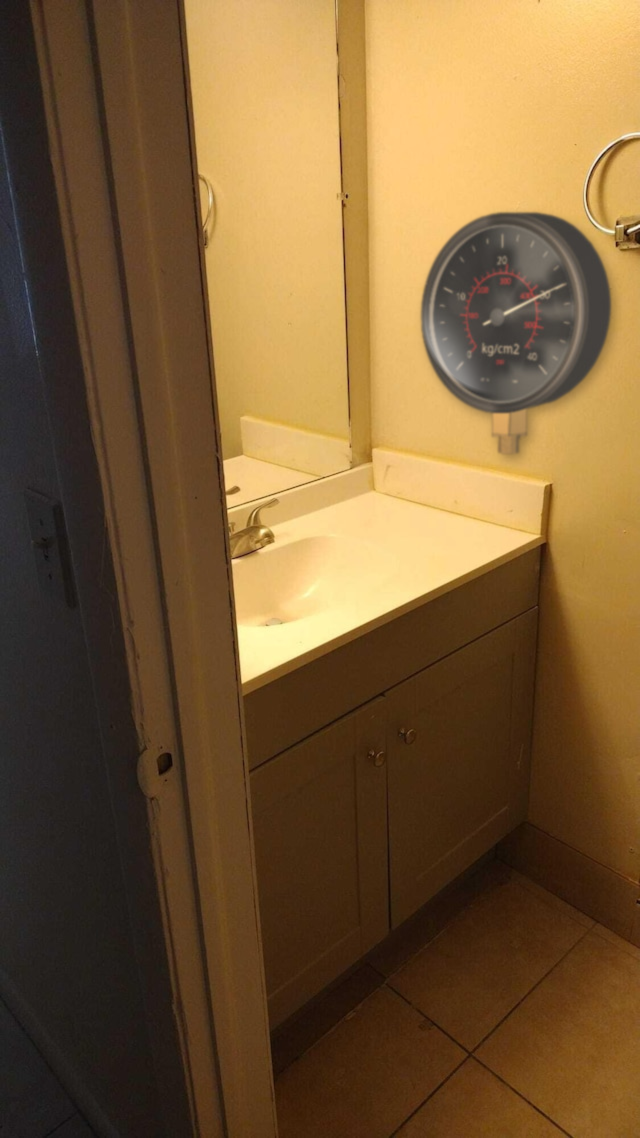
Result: 30
